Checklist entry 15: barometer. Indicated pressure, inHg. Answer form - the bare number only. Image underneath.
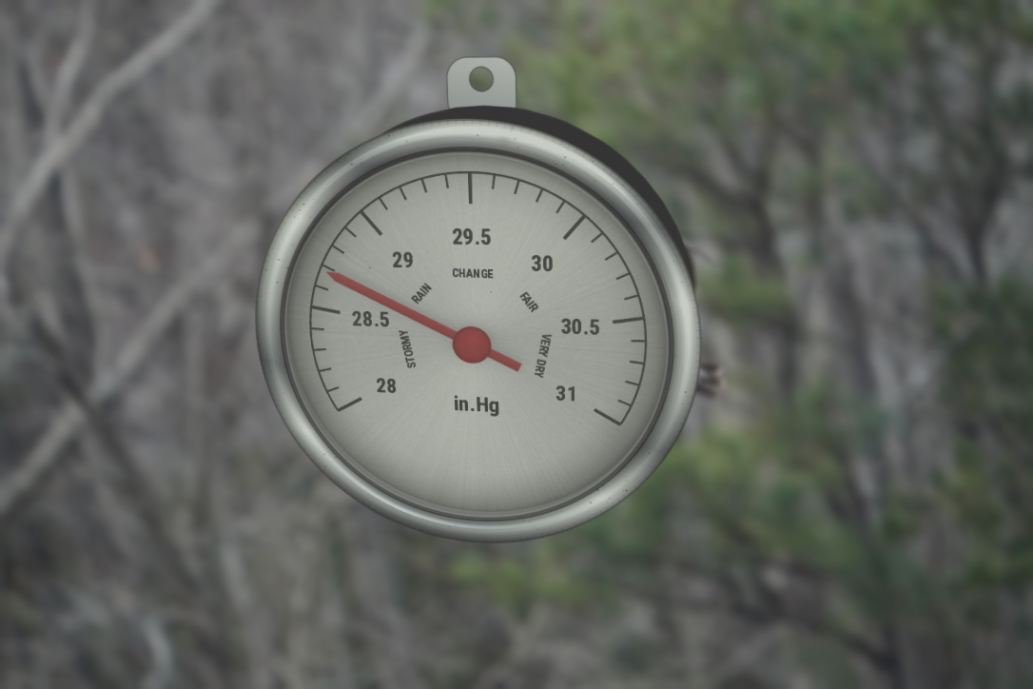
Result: 28.7
